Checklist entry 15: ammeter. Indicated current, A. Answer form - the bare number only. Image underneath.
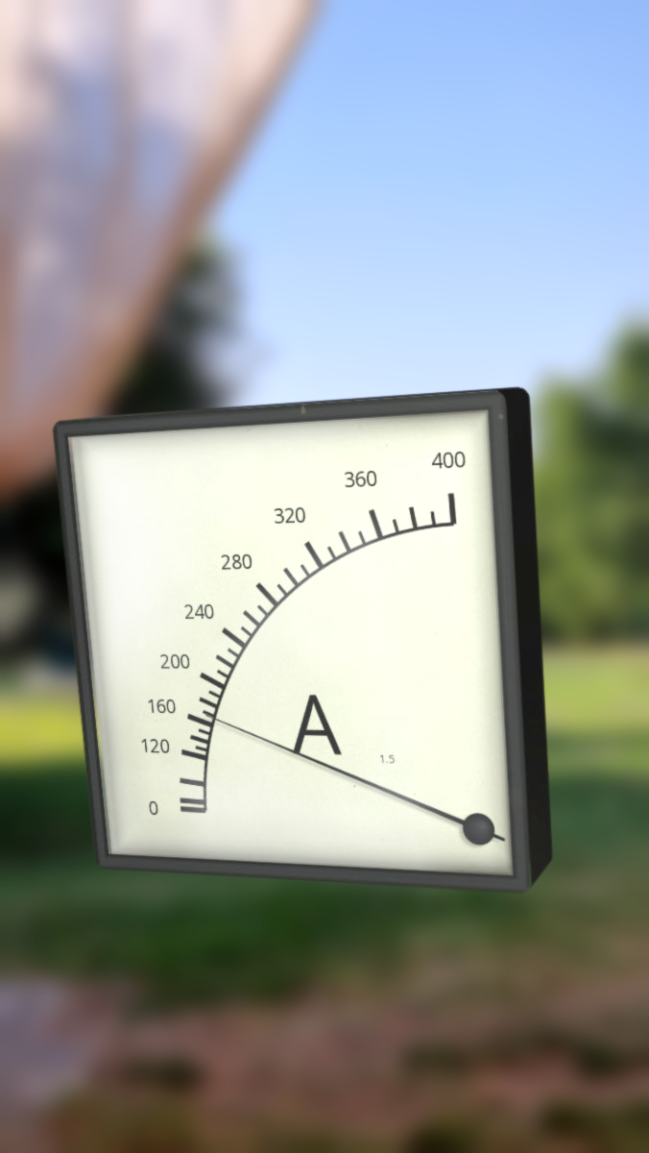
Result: 170
